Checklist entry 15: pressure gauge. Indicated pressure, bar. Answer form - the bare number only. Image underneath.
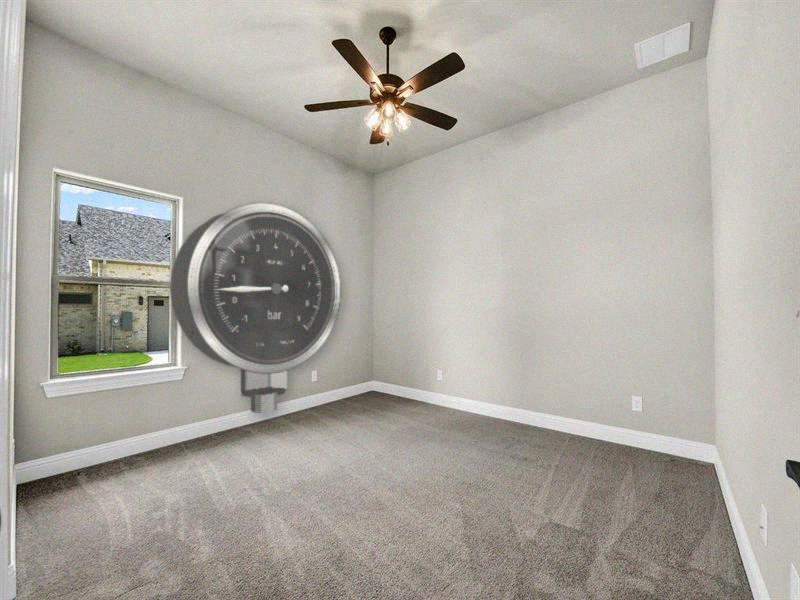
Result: 0.5
